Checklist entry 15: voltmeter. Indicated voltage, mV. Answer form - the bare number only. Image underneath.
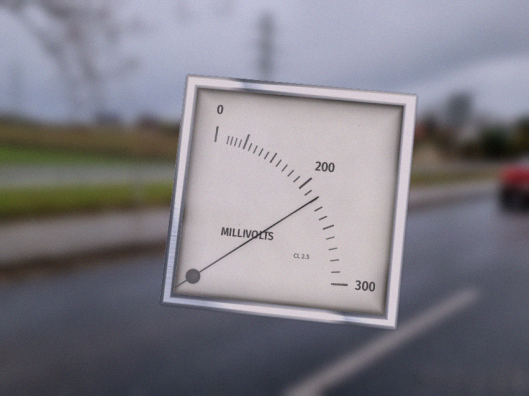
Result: 220
